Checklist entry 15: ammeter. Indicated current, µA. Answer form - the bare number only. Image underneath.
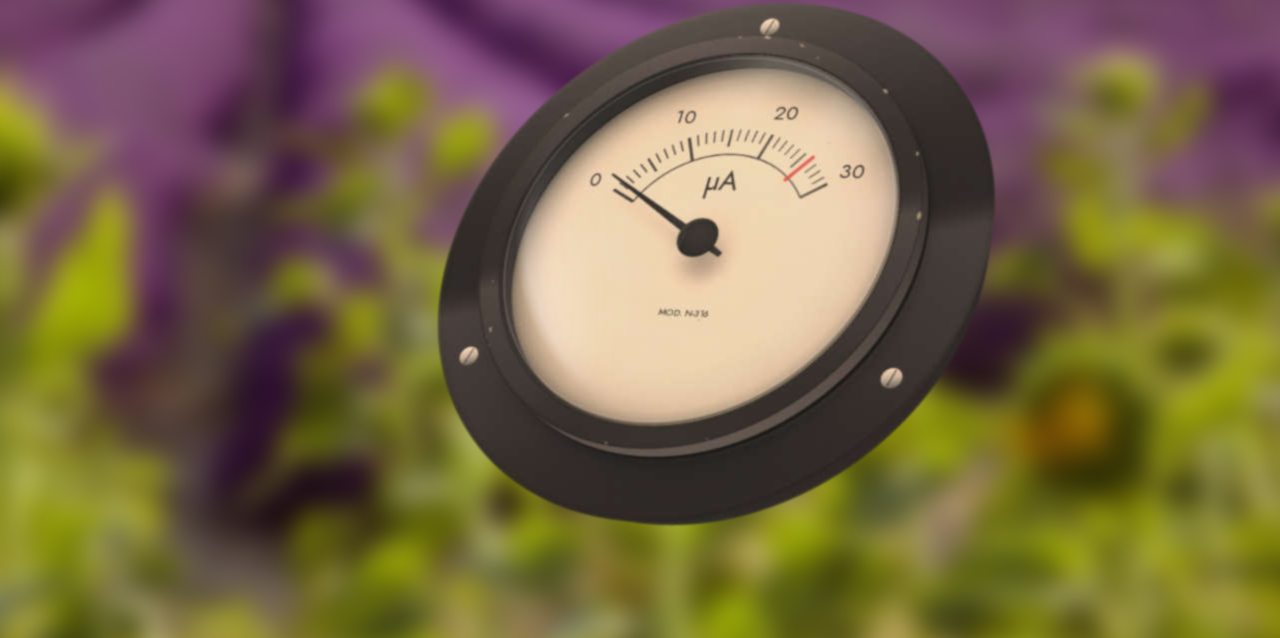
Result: 1
